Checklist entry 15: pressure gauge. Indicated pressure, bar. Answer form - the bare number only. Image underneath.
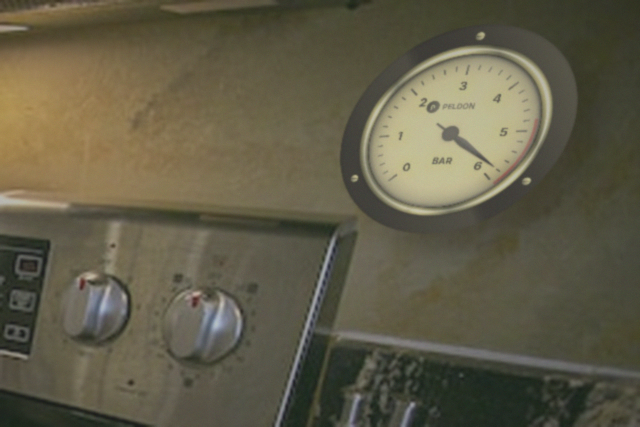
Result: 5.8
